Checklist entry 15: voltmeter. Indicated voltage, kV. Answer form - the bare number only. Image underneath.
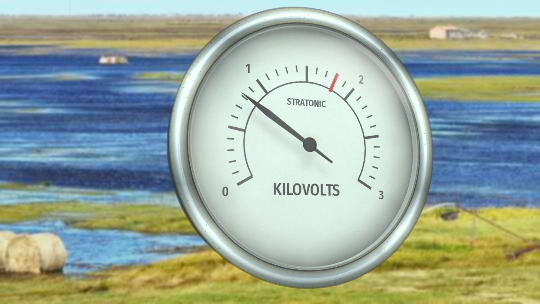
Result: 0.8
